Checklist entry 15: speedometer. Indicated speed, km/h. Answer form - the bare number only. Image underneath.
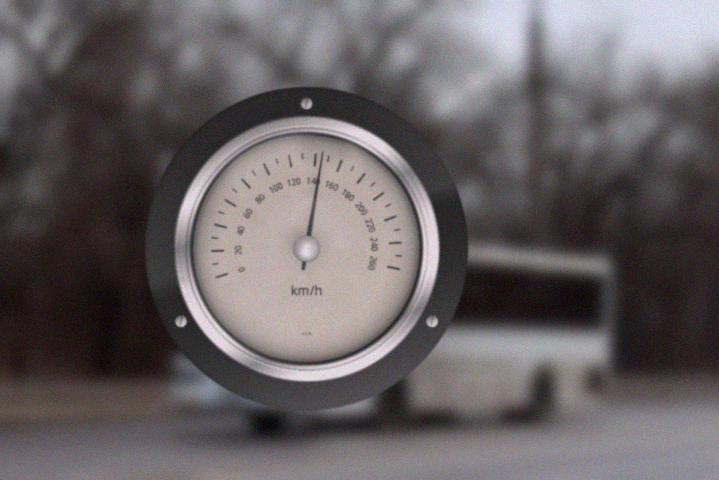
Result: 145
